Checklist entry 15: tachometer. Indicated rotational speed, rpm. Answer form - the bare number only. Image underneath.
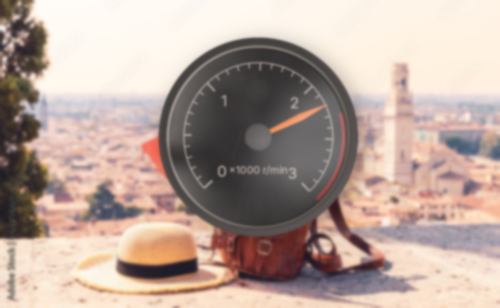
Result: 2200
